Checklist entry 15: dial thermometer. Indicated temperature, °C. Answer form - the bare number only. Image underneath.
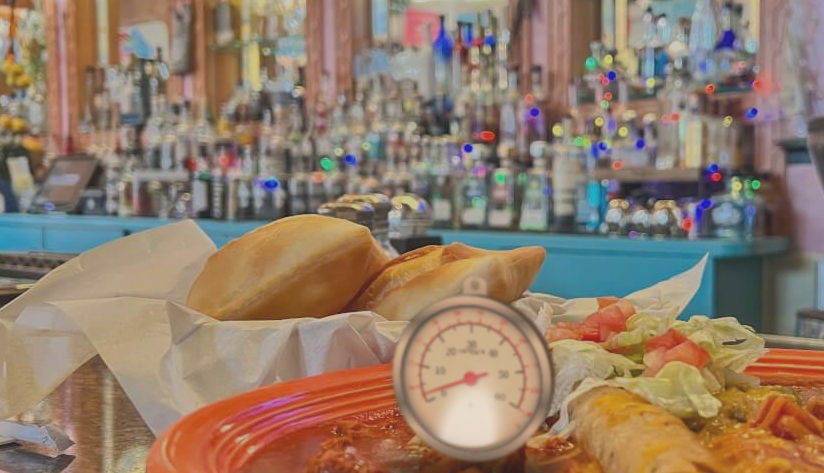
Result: 2.5
